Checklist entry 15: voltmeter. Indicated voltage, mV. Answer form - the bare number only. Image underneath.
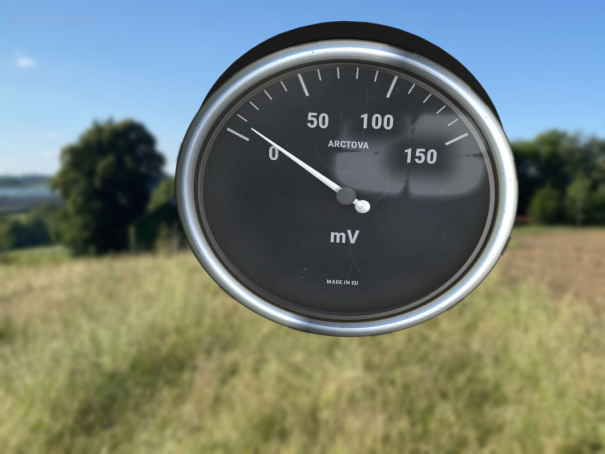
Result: 10
